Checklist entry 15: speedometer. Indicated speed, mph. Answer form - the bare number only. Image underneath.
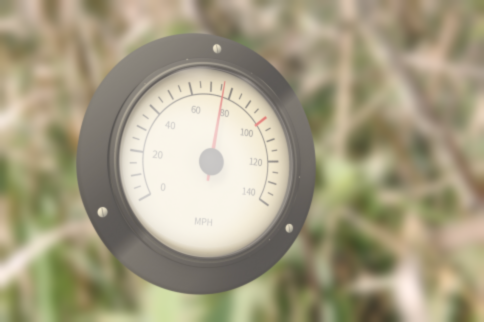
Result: 75
